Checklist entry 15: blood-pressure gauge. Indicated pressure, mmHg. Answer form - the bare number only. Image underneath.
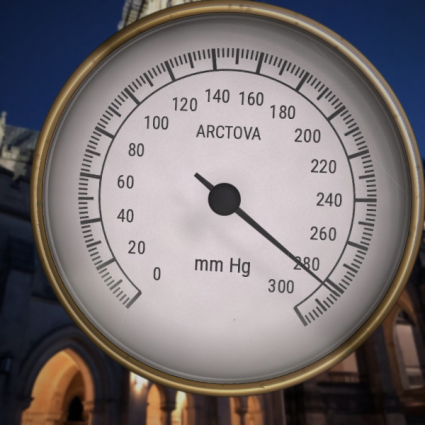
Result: 282
